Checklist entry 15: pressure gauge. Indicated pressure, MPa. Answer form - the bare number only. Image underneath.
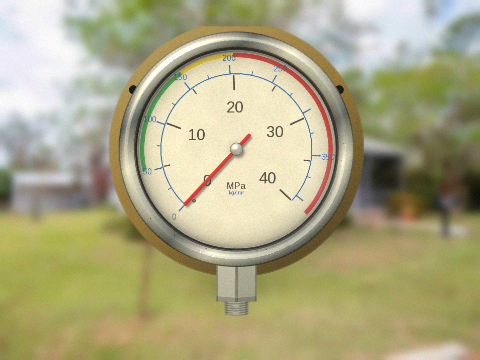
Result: 0
